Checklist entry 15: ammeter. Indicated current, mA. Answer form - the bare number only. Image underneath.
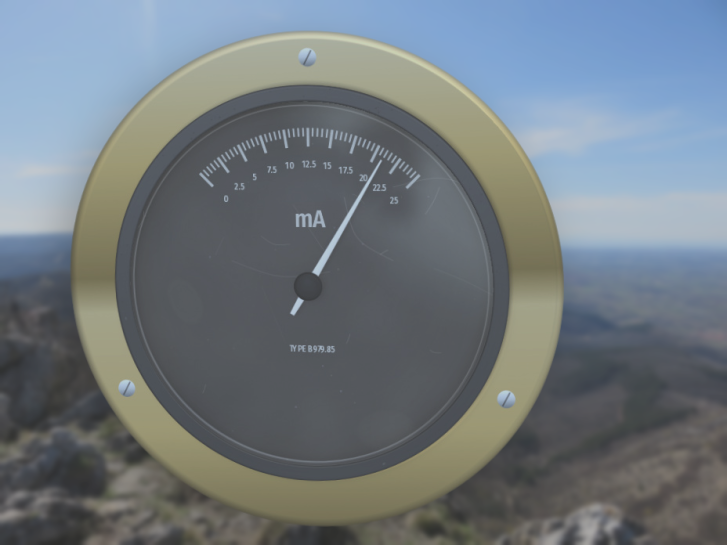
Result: 21
